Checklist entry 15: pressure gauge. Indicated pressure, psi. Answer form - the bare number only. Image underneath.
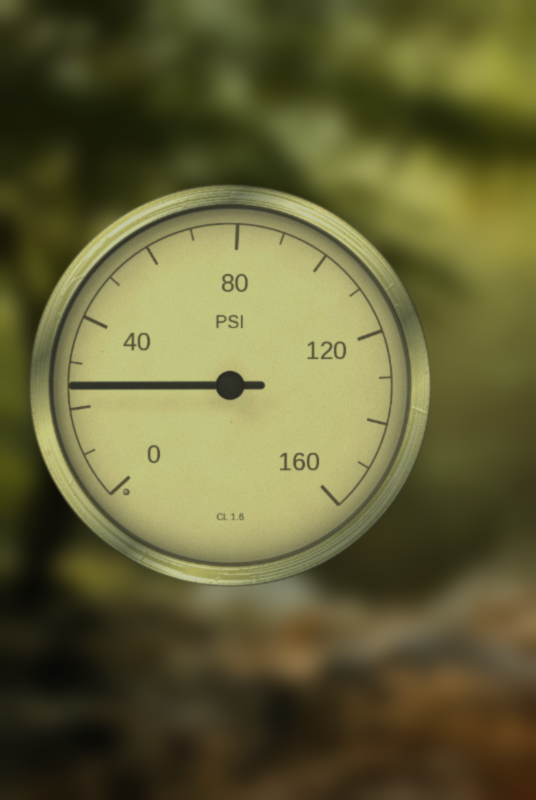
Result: 25
